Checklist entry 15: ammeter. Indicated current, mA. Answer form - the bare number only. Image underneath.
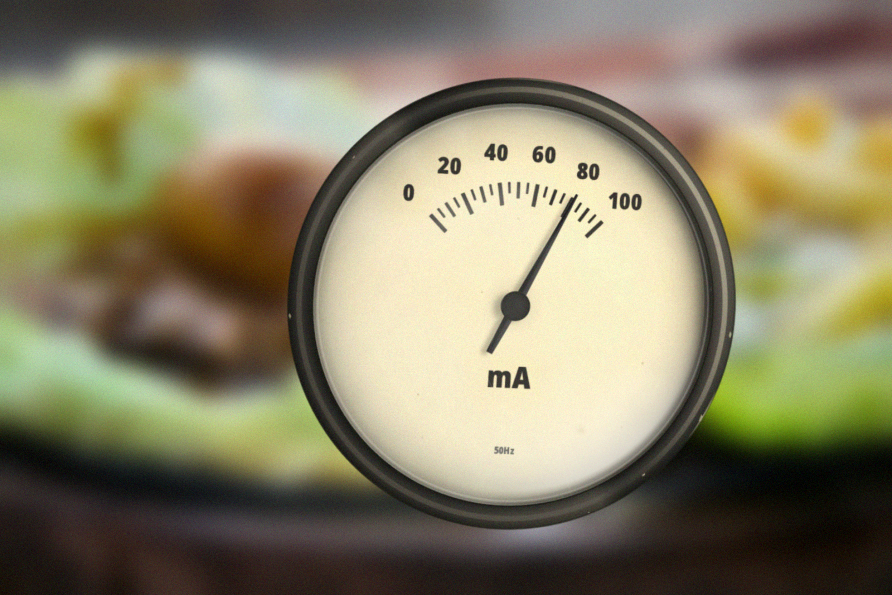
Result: 80
